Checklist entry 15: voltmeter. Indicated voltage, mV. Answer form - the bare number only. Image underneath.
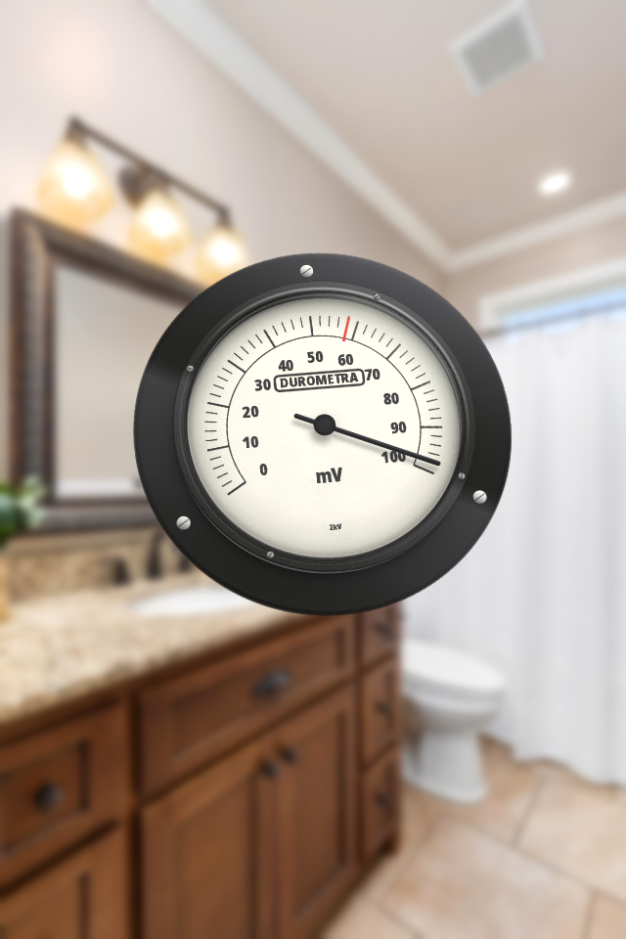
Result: 98
